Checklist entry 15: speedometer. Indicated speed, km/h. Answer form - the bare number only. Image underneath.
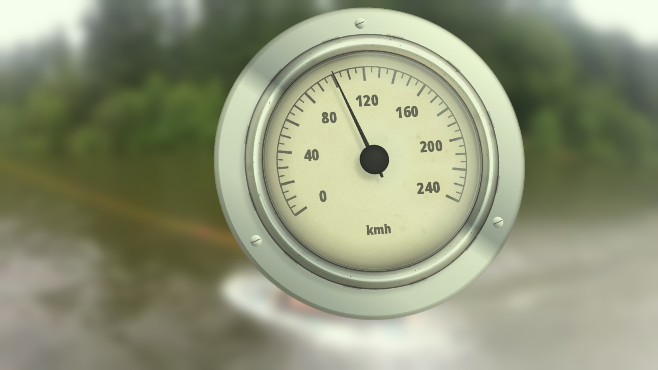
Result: 100
